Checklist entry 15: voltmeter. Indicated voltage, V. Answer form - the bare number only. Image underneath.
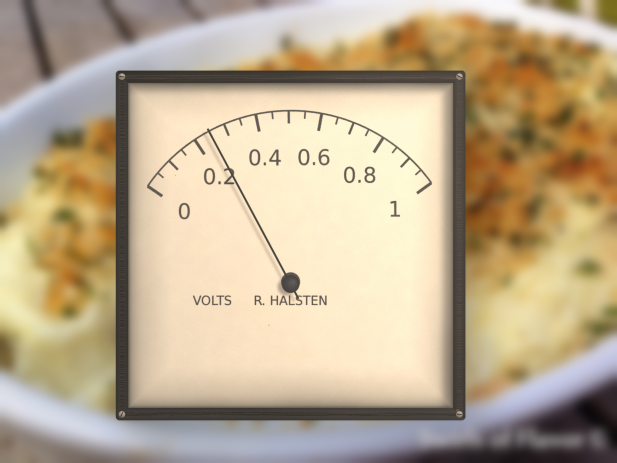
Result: 0.25
